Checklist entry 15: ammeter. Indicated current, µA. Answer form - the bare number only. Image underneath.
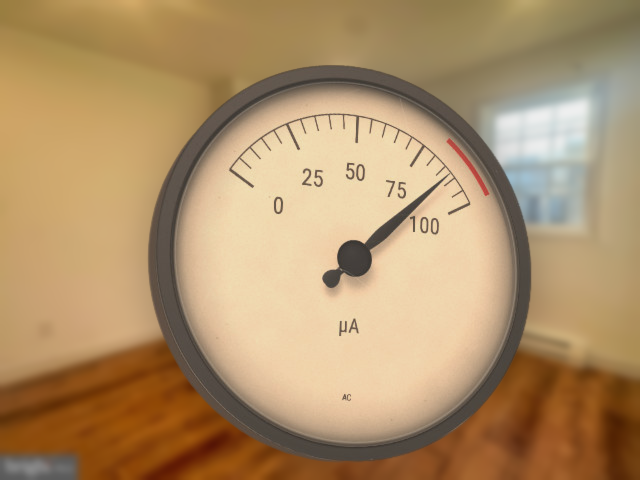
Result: 87.5
